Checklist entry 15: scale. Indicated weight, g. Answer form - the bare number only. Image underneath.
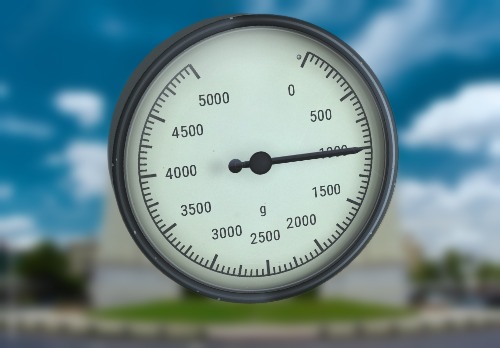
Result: 1000
